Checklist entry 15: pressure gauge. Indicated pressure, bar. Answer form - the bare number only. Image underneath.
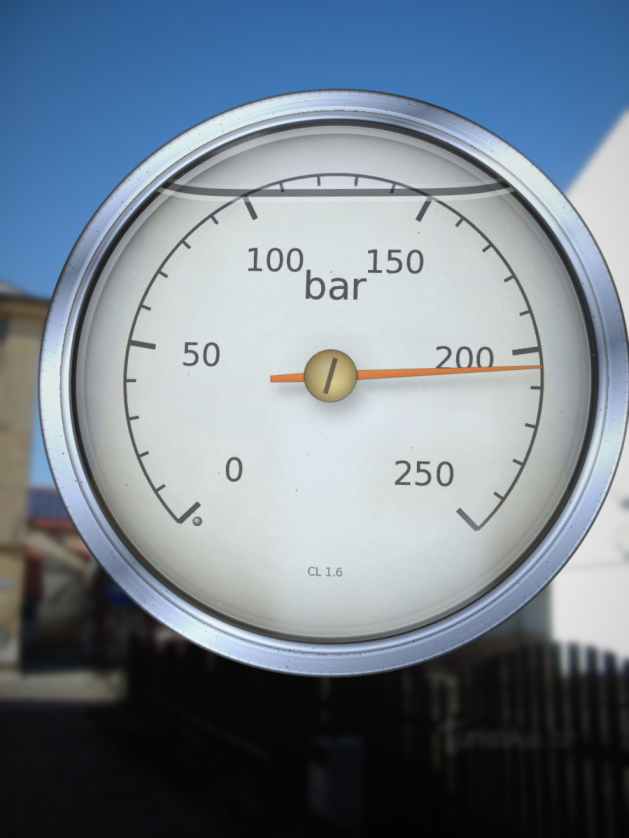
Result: 205
